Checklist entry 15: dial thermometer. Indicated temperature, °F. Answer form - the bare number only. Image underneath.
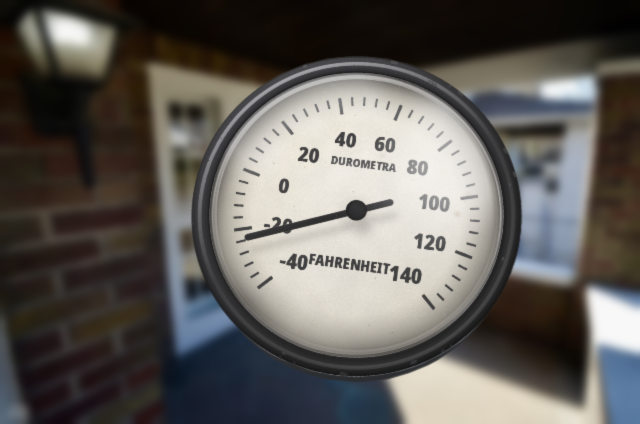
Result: -24
